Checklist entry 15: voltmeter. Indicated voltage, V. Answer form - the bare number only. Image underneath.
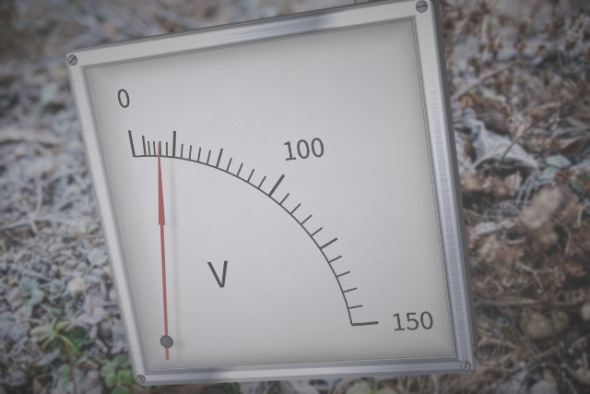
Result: 40
